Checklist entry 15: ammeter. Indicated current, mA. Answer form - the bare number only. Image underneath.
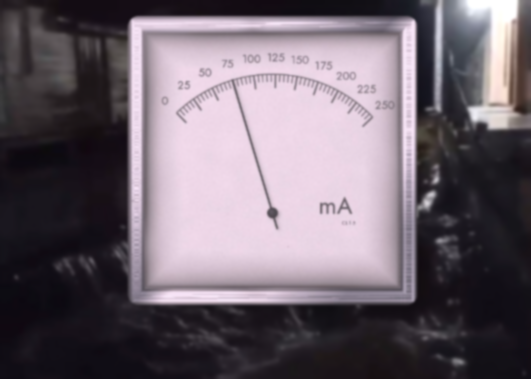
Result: 75
